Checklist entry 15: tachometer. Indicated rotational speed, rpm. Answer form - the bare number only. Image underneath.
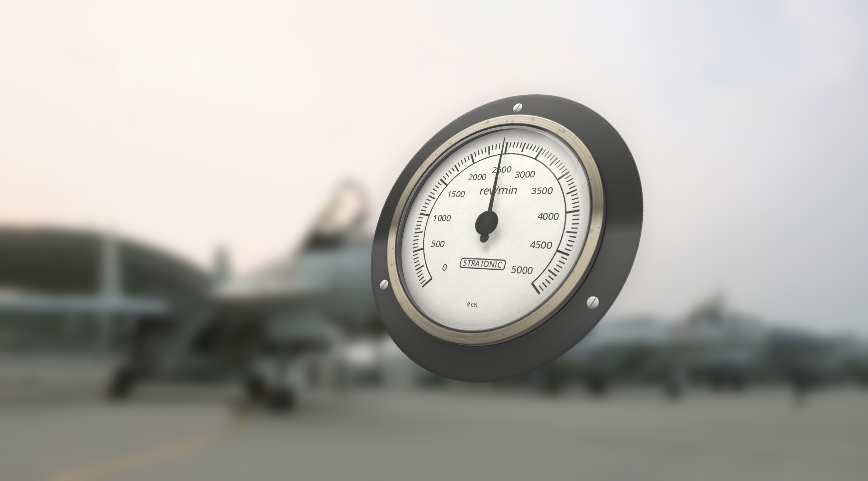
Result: 2500
